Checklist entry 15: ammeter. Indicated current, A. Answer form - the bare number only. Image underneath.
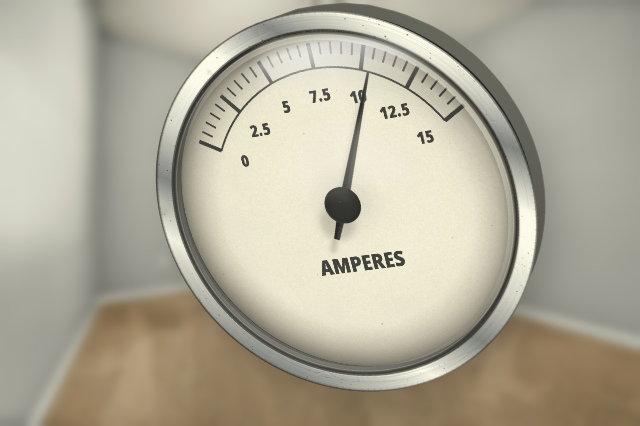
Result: 10.5
